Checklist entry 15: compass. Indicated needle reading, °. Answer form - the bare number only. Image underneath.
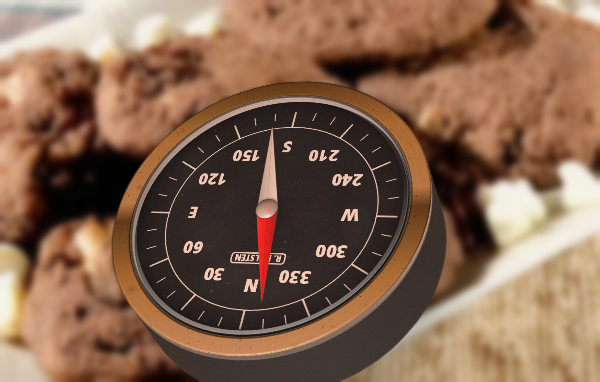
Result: 350
